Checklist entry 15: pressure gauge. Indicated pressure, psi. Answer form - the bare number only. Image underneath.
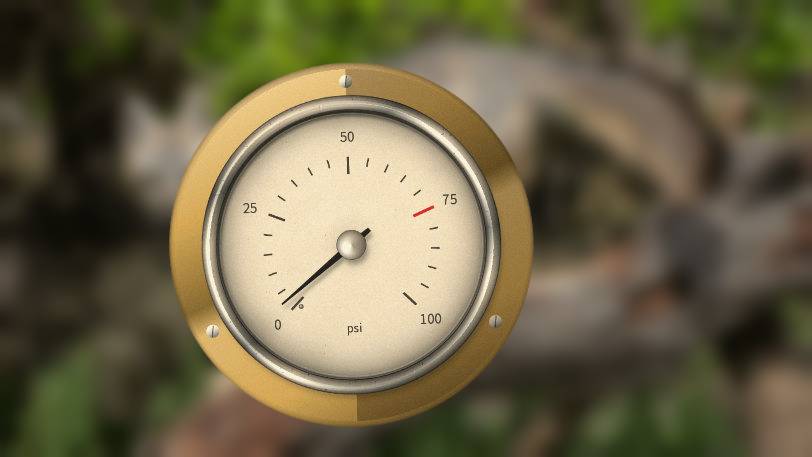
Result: 2.5
